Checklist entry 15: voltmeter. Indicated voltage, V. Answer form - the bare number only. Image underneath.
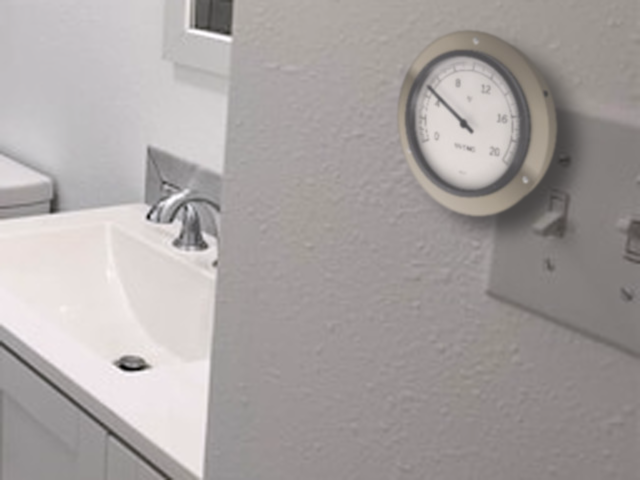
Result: 5
